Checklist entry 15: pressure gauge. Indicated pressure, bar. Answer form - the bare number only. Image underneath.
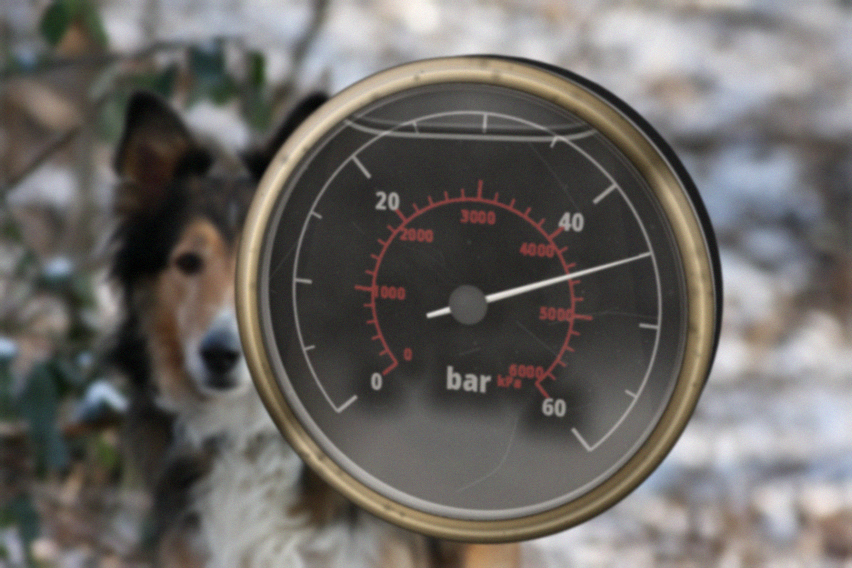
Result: 45
